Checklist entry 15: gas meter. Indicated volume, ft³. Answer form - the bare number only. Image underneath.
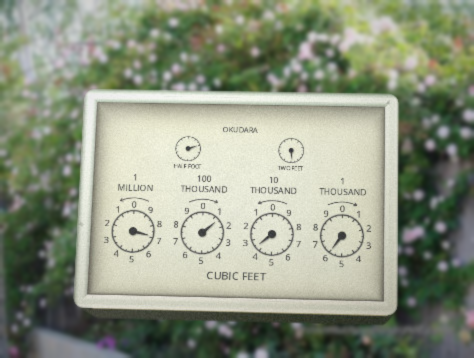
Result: 713600
